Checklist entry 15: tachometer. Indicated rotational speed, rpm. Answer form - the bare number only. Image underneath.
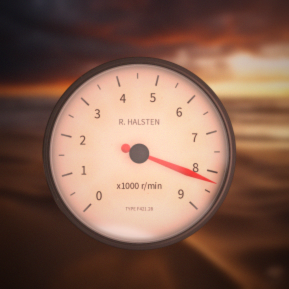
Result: 8250
